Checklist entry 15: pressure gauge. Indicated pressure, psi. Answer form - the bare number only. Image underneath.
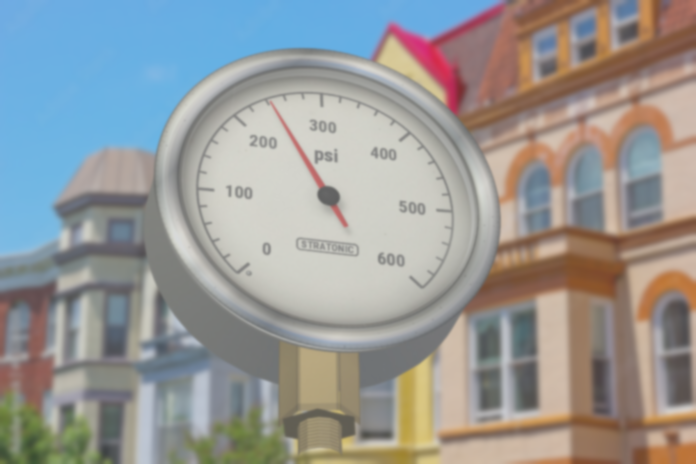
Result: 240
